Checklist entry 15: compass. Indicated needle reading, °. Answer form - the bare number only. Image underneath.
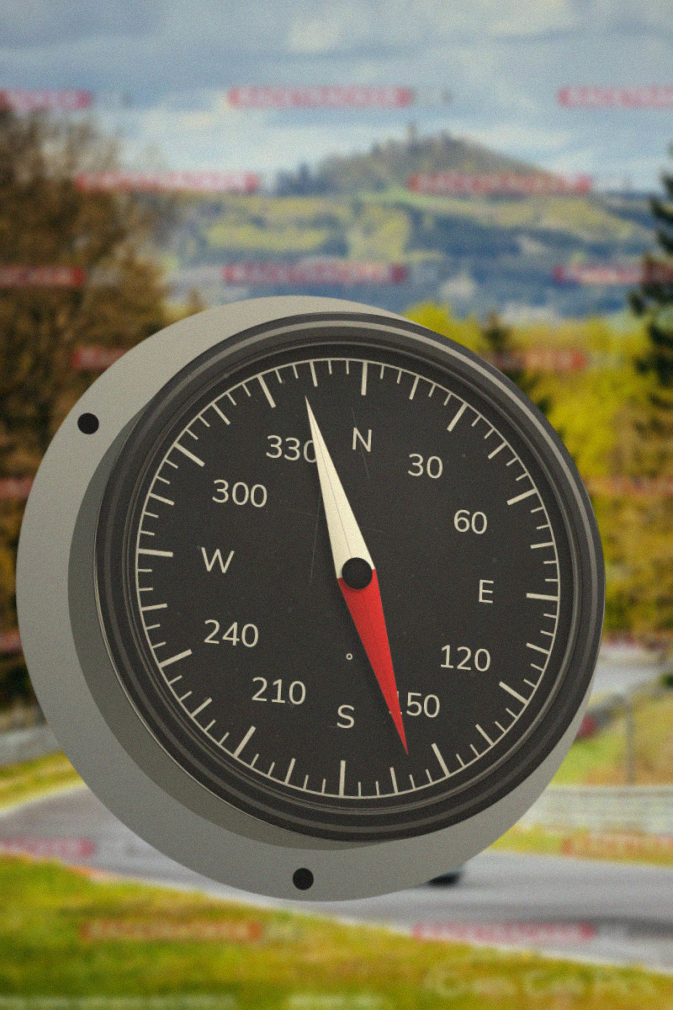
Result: 160
